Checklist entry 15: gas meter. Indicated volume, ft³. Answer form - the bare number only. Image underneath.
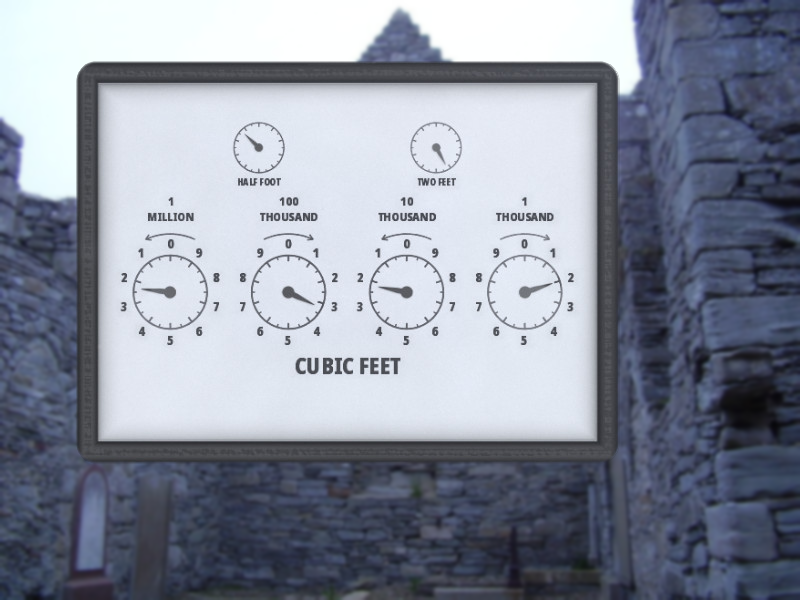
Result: 232200
